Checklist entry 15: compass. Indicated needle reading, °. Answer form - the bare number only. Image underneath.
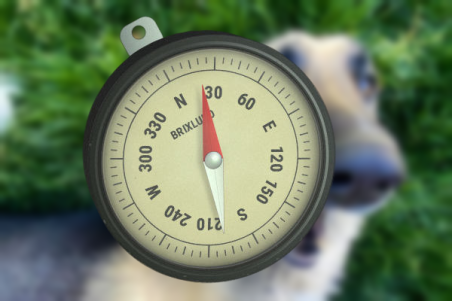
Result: 20
